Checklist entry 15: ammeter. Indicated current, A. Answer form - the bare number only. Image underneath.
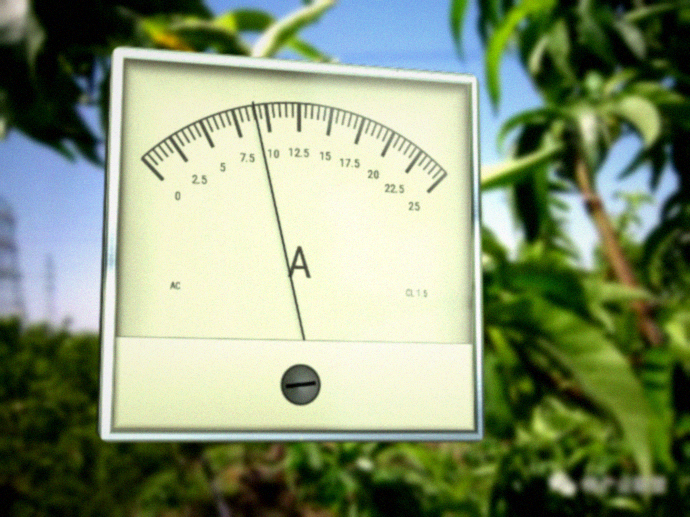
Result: 9
